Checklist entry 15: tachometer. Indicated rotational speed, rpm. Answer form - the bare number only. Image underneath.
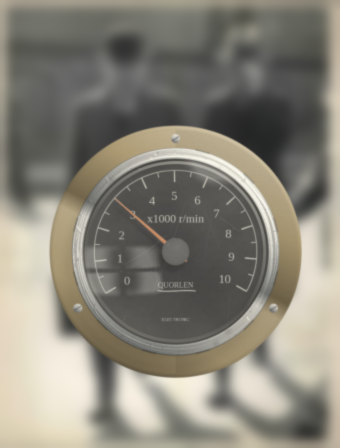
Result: 3000
